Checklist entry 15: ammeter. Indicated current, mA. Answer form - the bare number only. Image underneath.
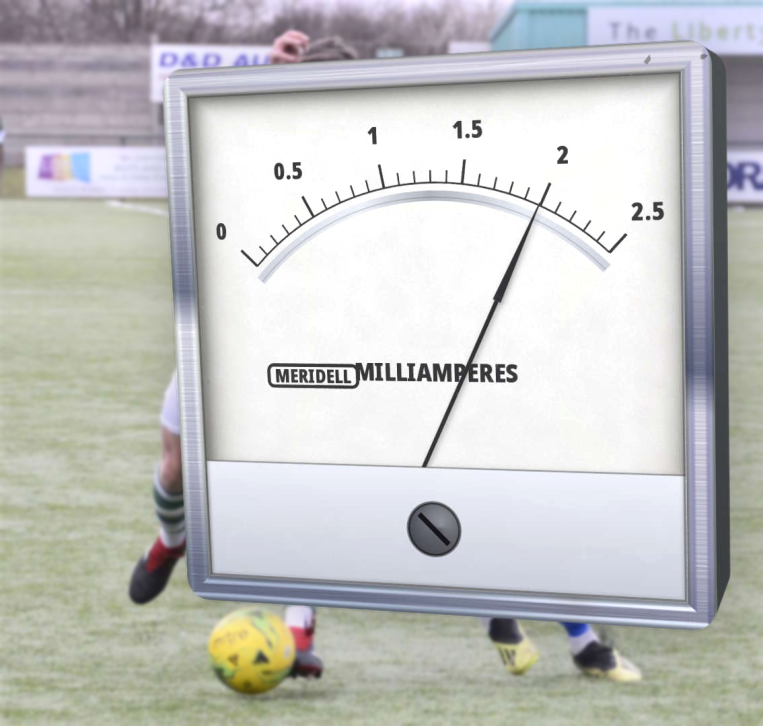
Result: 2
